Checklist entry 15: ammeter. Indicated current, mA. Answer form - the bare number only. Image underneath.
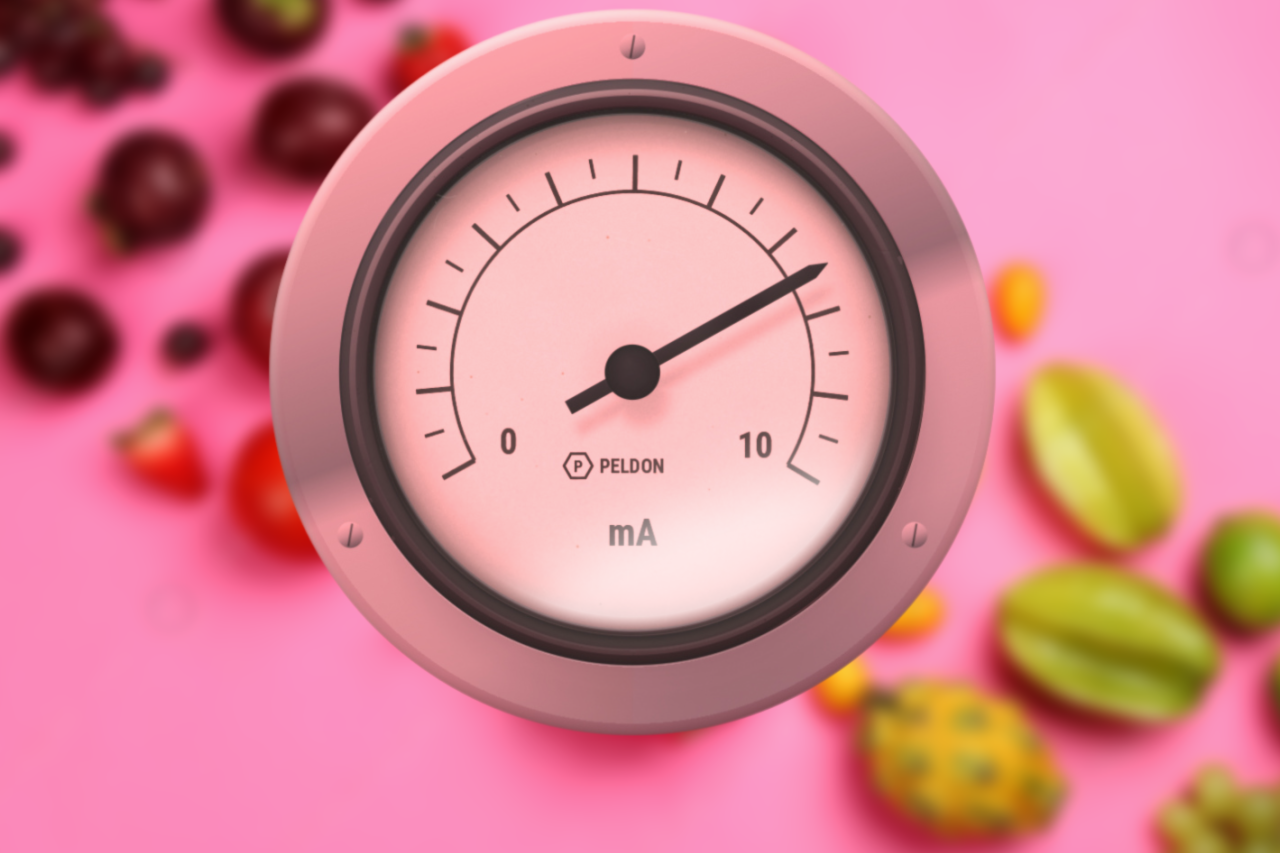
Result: 7.5
